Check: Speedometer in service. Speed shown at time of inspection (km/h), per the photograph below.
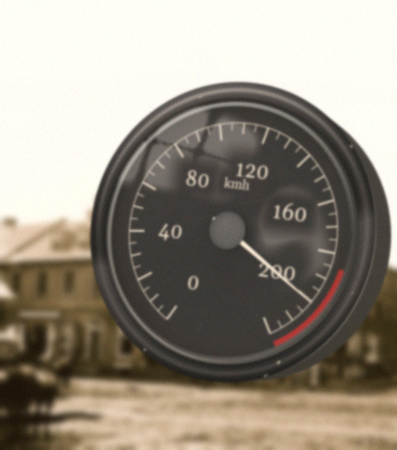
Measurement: 200 km/h
